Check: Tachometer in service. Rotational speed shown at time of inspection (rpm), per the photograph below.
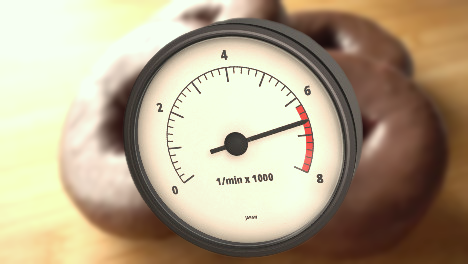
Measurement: 6600 rpm
